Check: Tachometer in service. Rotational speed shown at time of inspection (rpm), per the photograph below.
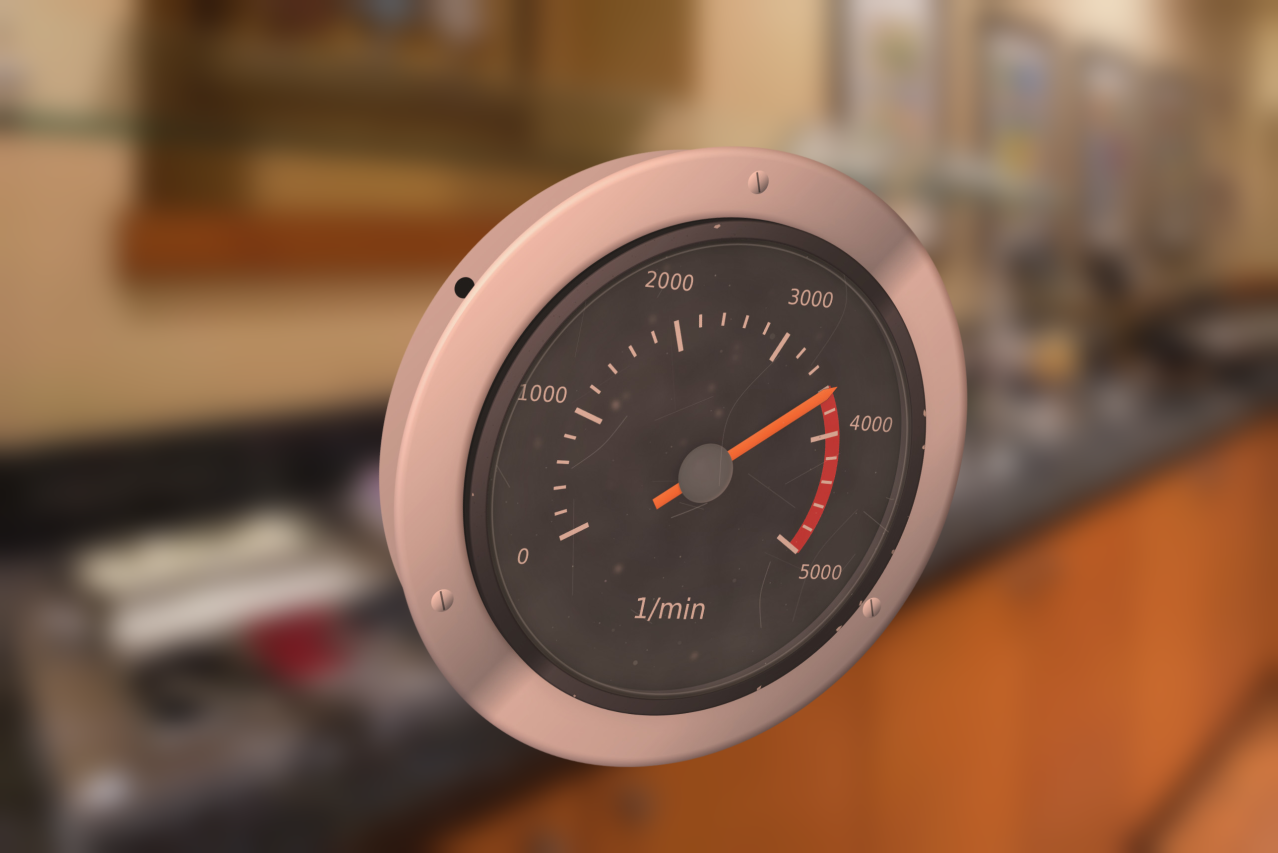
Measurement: 3600 rpm
